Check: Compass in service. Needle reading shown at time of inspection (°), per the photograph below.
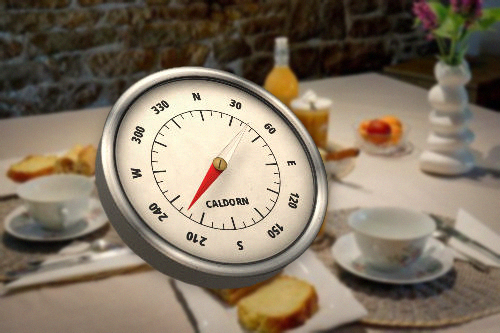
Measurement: 225 °
